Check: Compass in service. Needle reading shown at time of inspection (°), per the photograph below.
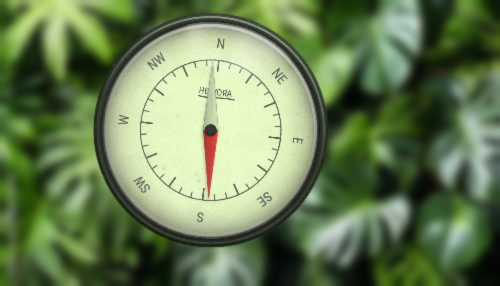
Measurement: 175 °
